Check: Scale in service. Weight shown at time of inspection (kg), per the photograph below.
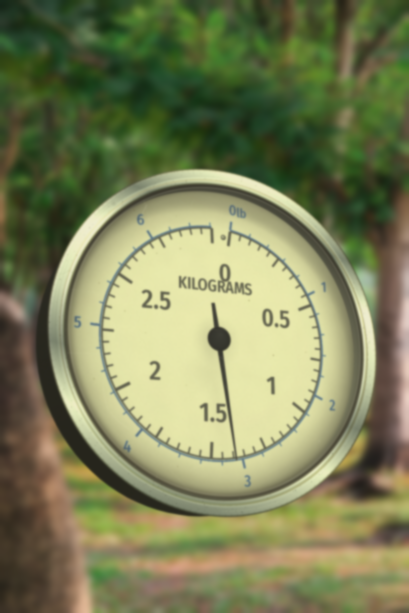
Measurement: 1.4 kg
